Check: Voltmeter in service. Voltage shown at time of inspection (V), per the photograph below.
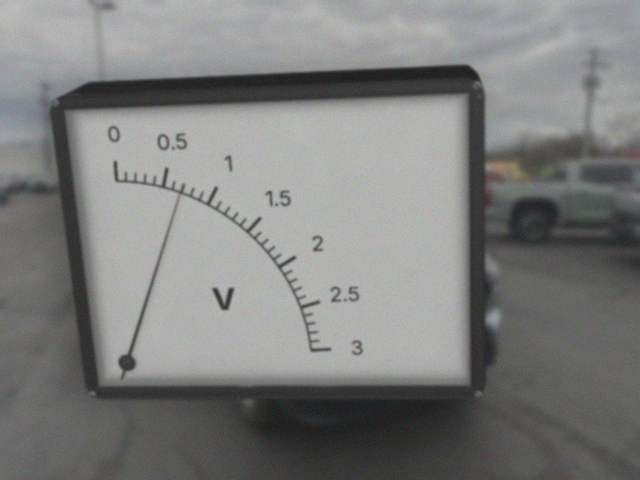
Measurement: 0.7 V
